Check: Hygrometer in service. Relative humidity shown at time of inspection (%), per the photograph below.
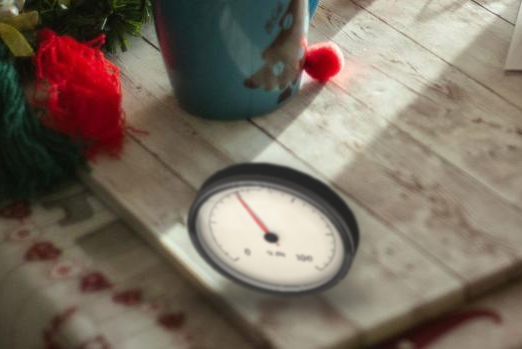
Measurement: 40 %
